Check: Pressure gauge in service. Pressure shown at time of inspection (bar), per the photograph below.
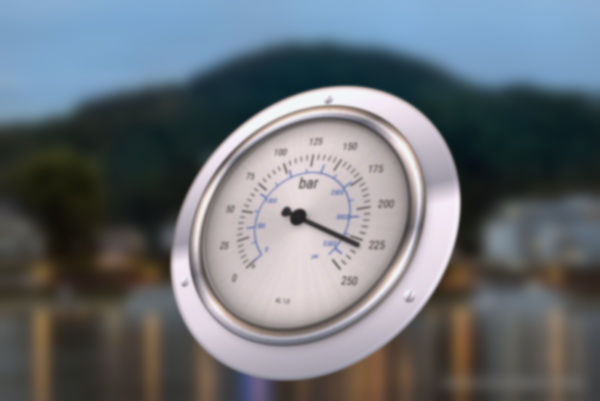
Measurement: 230 bar
